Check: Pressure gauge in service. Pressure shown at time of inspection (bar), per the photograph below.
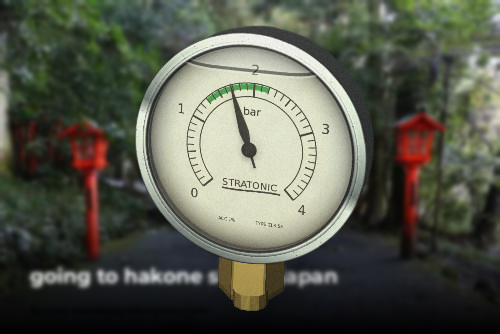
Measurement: 1.7 bar
